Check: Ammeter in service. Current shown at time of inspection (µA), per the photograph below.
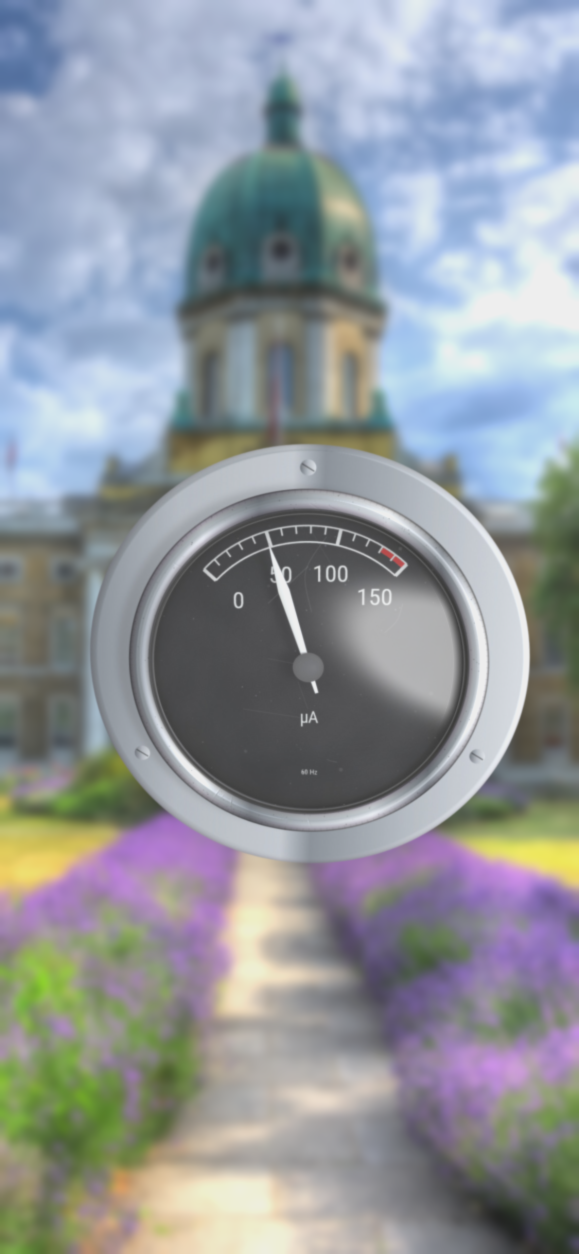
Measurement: 50 µA
